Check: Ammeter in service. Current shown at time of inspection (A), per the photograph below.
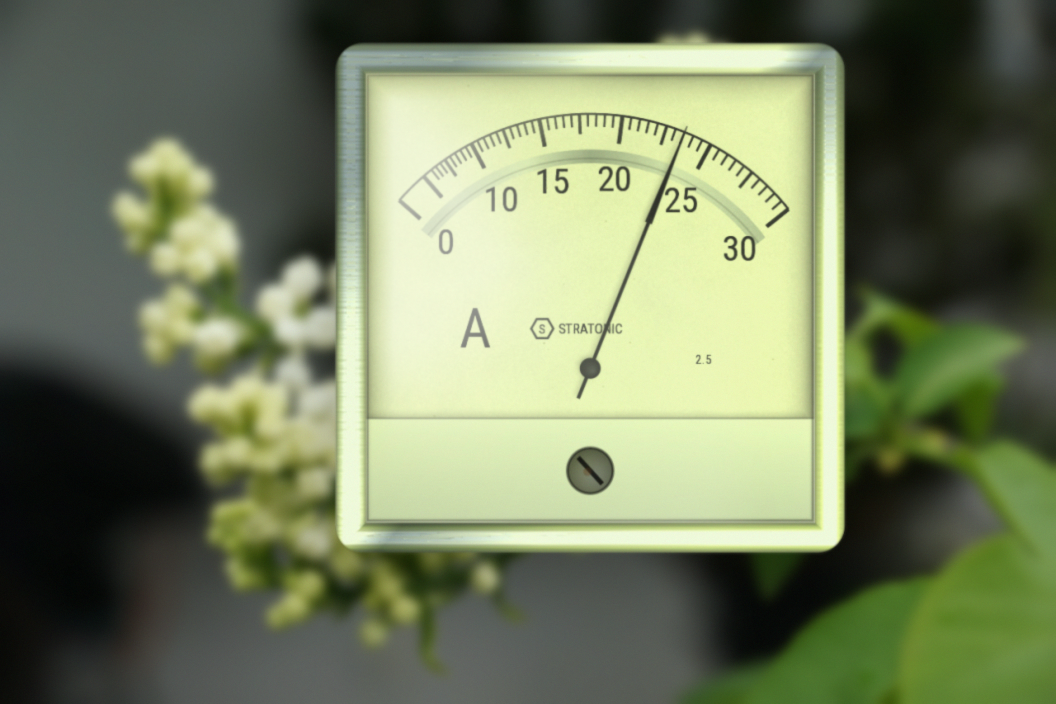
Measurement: 23.5 A
